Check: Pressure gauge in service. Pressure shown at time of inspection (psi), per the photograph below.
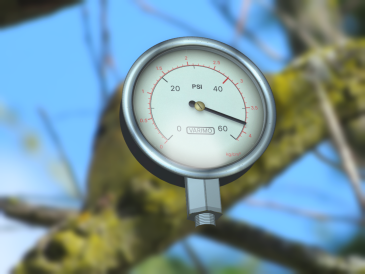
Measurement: 55 psi
